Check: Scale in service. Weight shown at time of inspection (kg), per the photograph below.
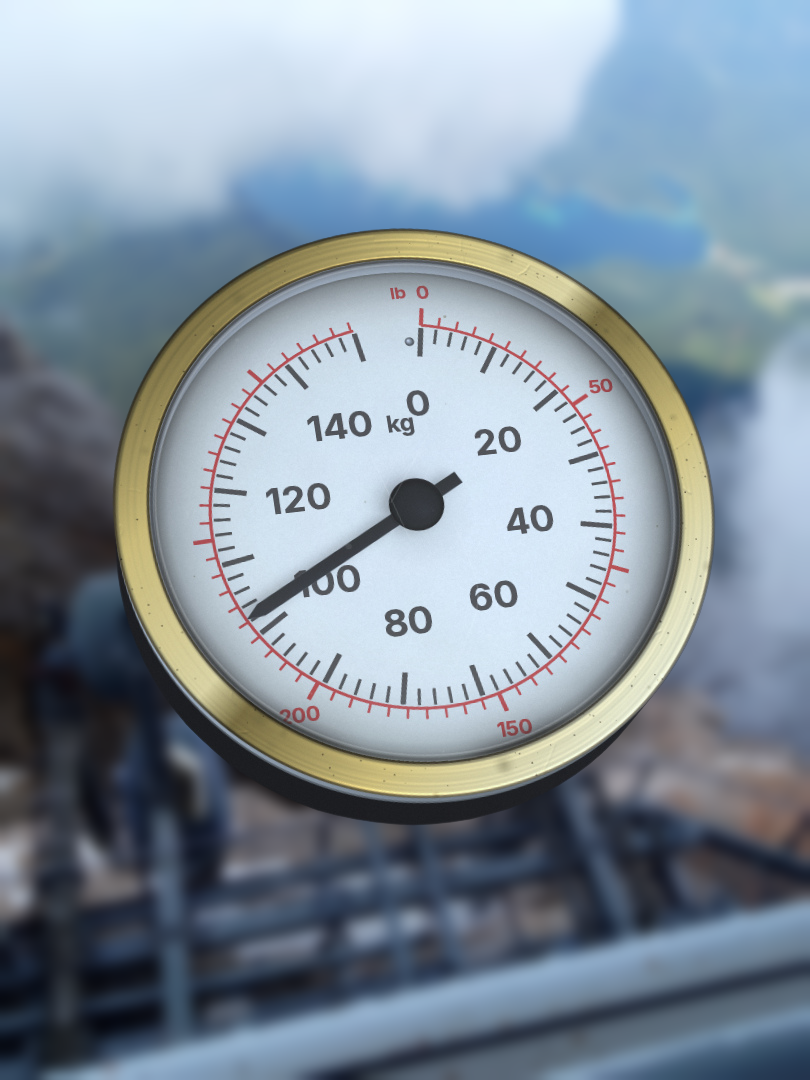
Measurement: 102 kg
